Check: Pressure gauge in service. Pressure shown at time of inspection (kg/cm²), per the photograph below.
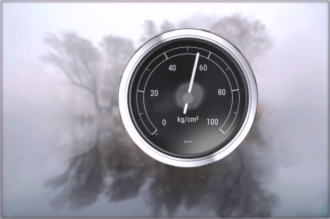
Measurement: 55 kg/cm²
